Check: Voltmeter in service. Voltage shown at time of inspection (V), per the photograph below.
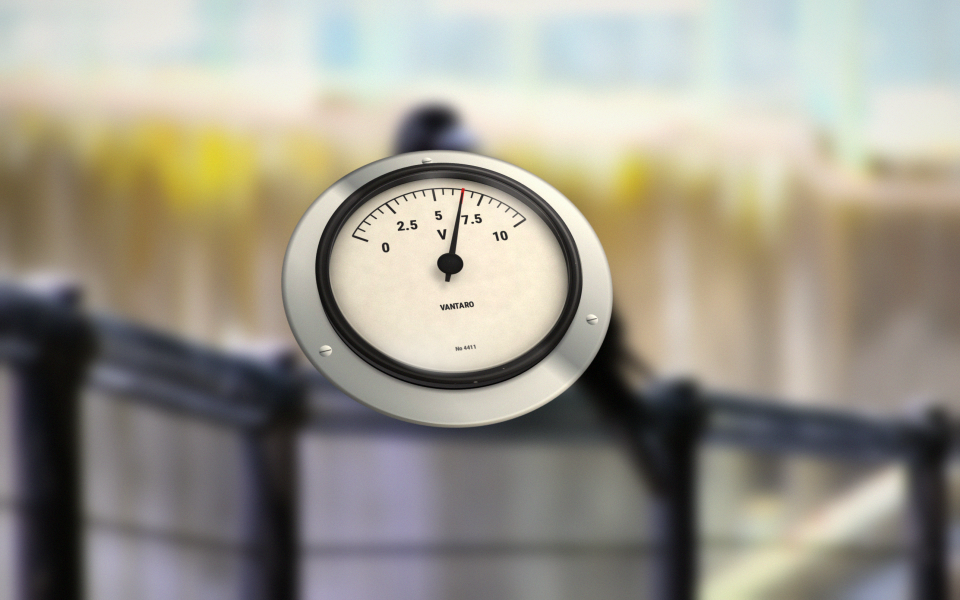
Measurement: 6.5 V
